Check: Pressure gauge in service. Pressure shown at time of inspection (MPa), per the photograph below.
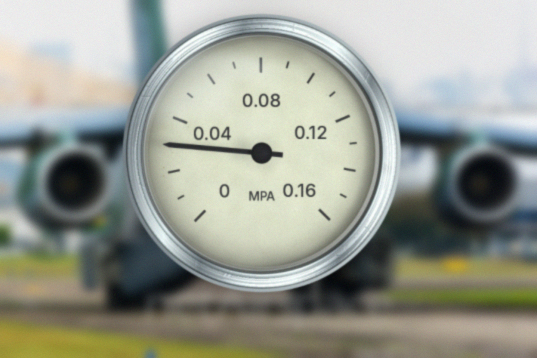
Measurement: 0.03 MPa
